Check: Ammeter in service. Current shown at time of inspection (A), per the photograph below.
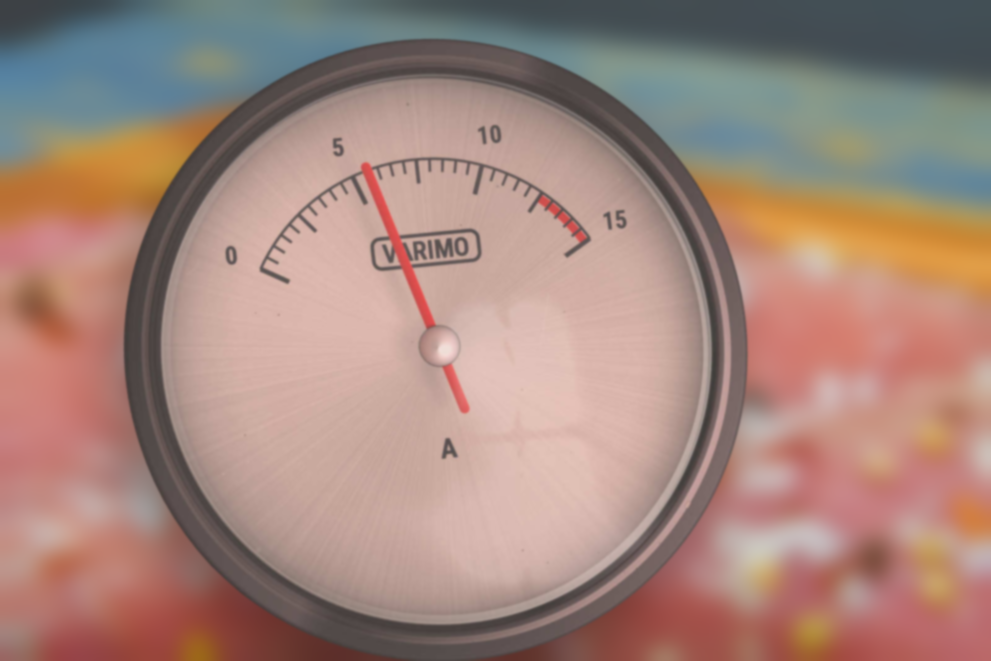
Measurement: 5.5 A
